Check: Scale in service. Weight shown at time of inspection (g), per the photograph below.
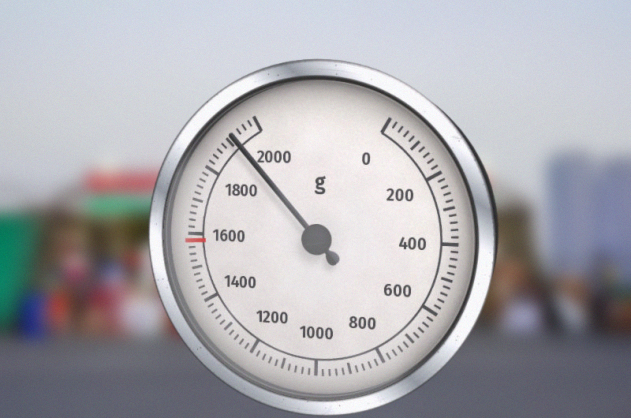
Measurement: 1920 g
